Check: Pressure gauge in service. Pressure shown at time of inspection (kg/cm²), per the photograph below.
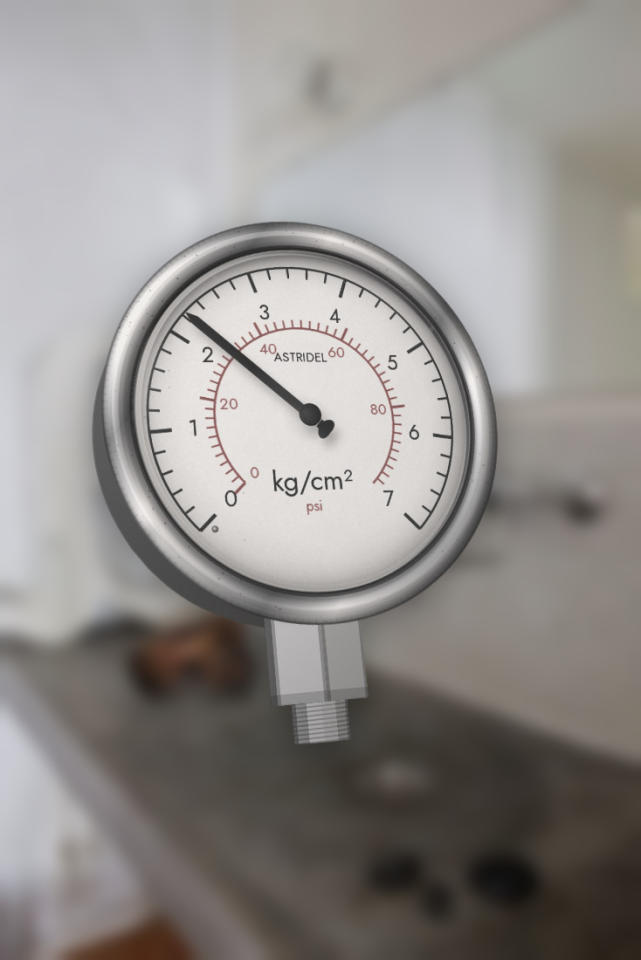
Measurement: 2.2 kg/cm²
